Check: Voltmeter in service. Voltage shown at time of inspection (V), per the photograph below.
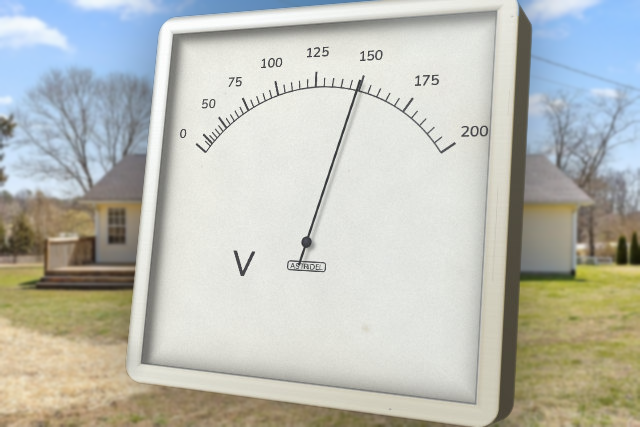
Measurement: 150 V
